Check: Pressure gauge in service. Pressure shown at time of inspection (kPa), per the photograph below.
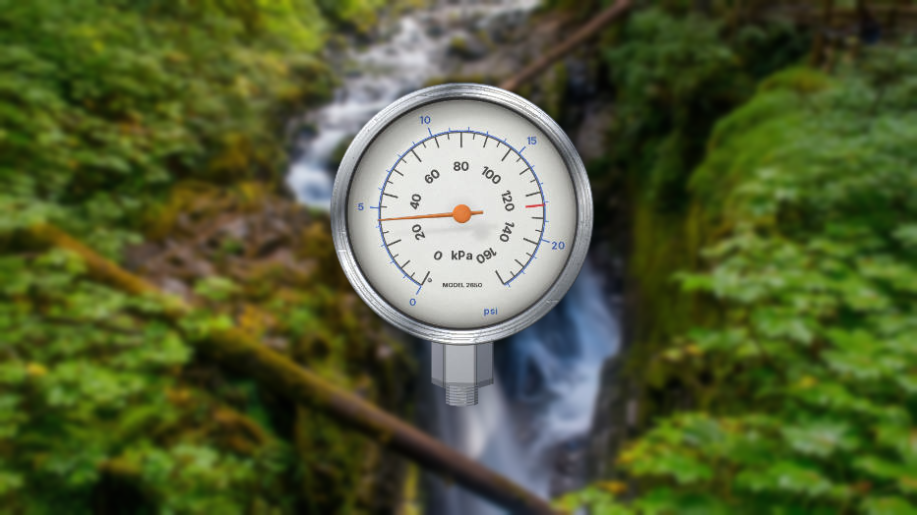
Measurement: 30 kPa
